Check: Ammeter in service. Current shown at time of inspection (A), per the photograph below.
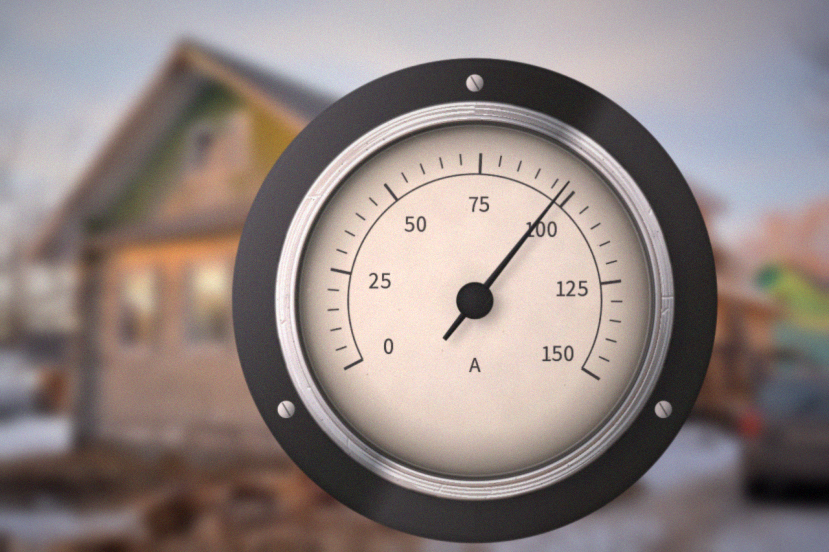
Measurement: 97.5 A
